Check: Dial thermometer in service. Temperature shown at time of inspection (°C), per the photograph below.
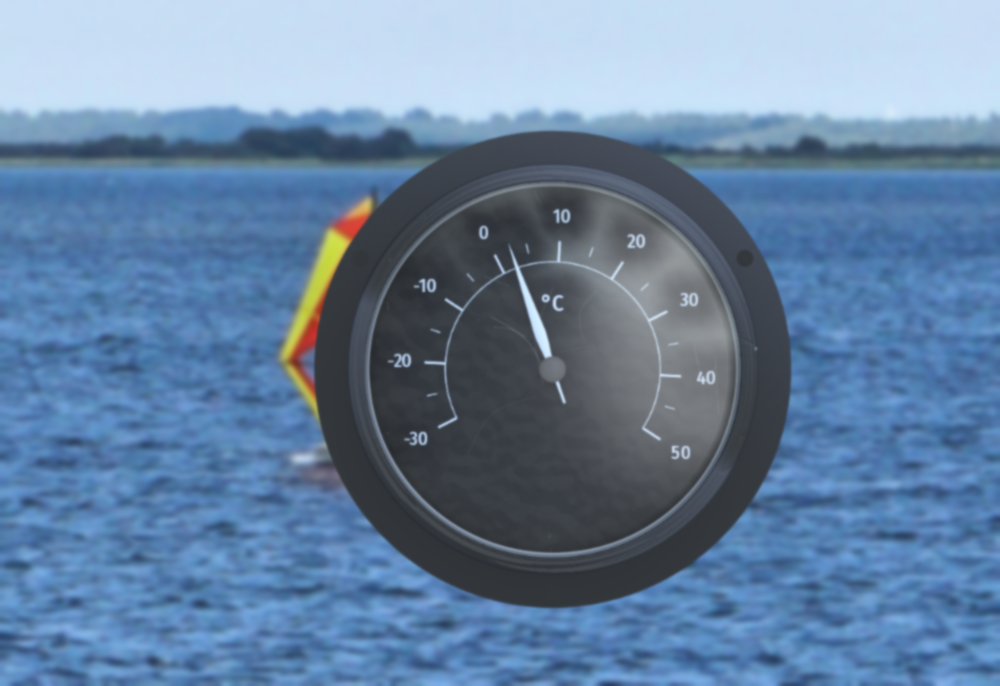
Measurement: 2.5 °C
